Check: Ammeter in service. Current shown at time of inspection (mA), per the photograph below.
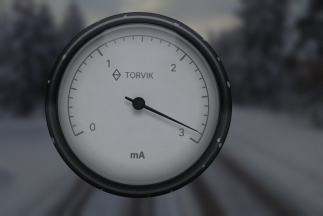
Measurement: 2.9 mA
